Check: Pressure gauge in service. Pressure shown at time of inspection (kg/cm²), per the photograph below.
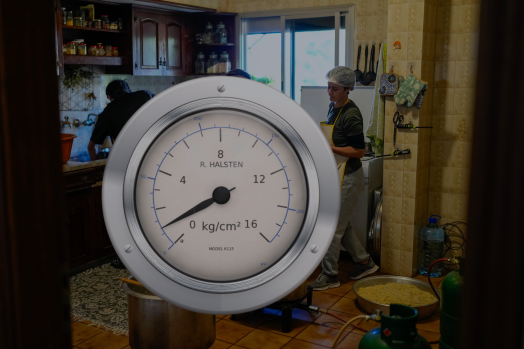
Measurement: 1 kg/cm²
